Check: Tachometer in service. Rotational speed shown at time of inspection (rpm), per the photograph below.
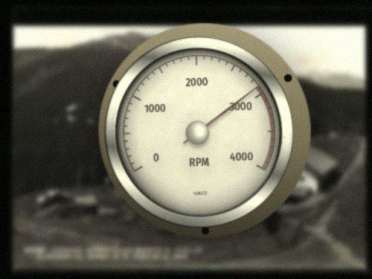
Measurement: 2900 rpm
